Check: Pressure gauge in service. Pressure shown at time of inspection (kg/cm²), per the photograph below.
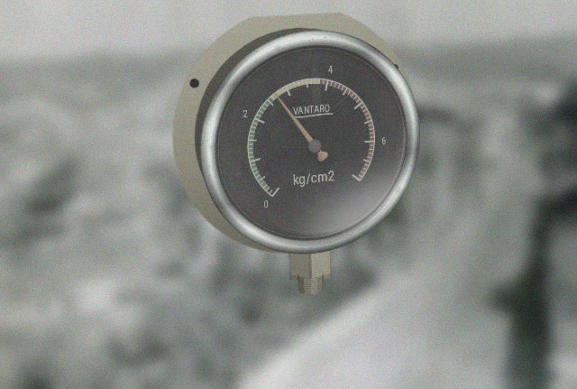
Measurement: 2.7 kg/cm²
